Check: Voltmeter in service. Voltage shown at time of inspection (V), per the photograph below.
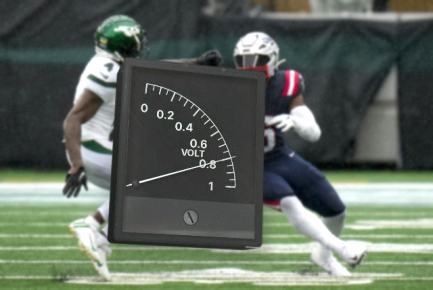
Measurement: 0.8 V
